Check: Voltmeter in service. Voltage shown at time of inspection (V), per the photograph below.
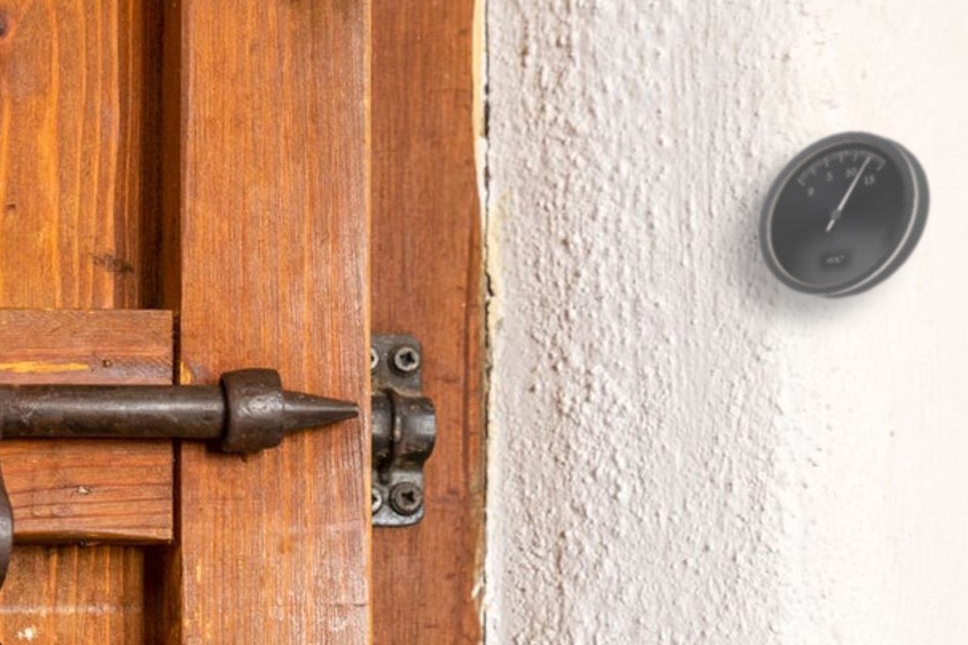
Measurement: 12.5 V
